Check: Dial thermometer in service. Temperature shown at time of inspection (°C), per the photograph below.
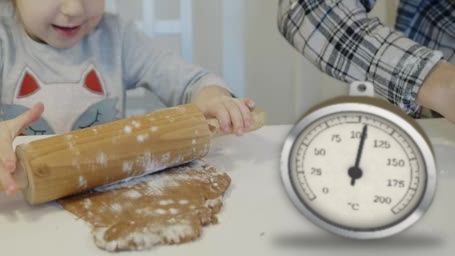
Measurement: 105 °C
